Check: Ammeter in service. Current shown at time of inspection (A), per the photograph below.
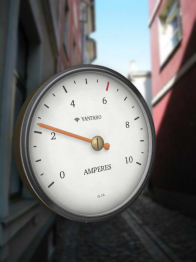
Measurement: 2.25 A
